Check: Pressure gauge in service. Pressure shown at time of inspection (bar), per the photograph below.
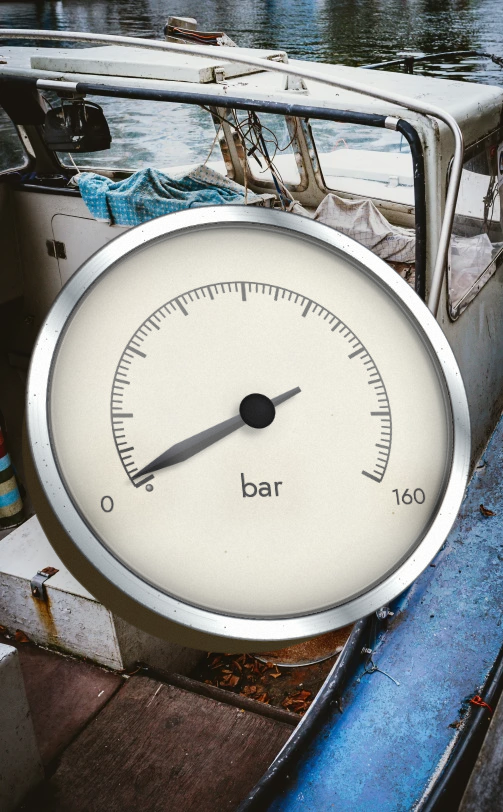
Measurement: 2 bar
